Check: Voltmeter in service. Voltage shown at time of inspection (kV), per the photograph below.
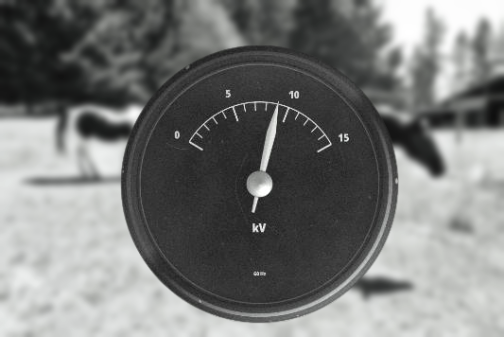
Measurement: 9 kV
